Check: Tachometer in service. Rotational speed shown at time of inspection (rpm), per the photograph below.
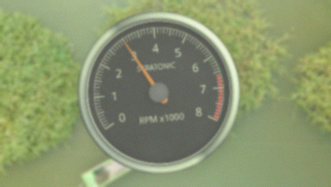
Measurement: 3000 rpm
